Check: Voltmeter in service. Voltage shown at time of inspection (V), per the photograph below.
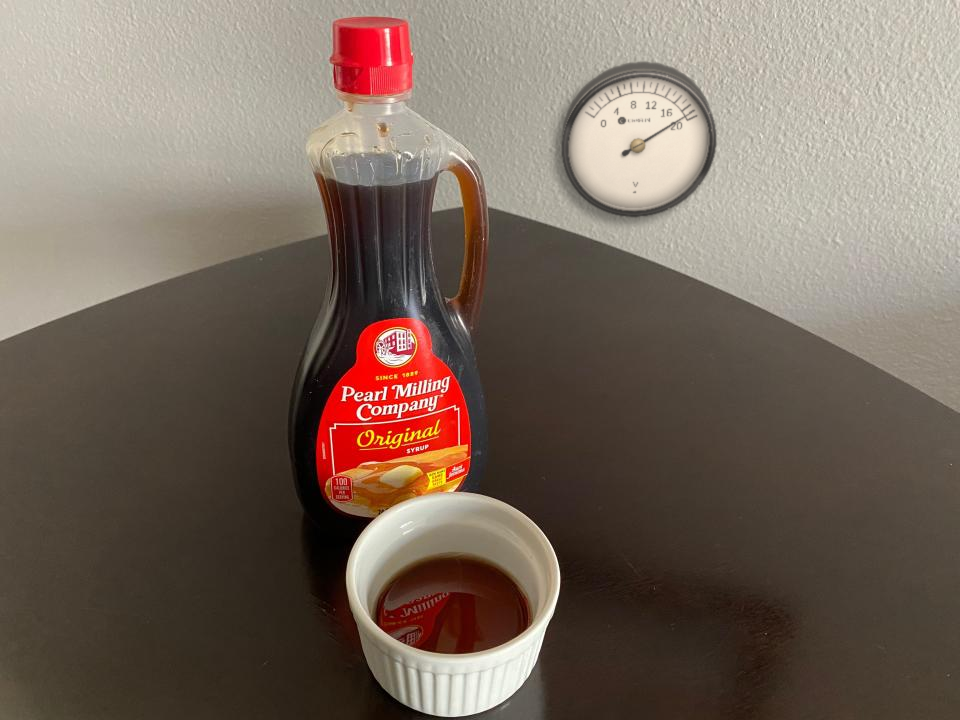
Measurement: 19 V
